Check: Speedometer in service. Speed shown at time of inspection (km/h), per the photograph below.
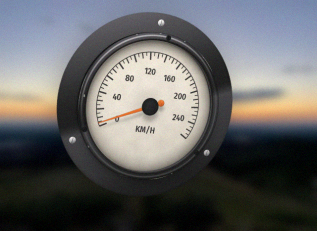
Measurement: 5 km/h
